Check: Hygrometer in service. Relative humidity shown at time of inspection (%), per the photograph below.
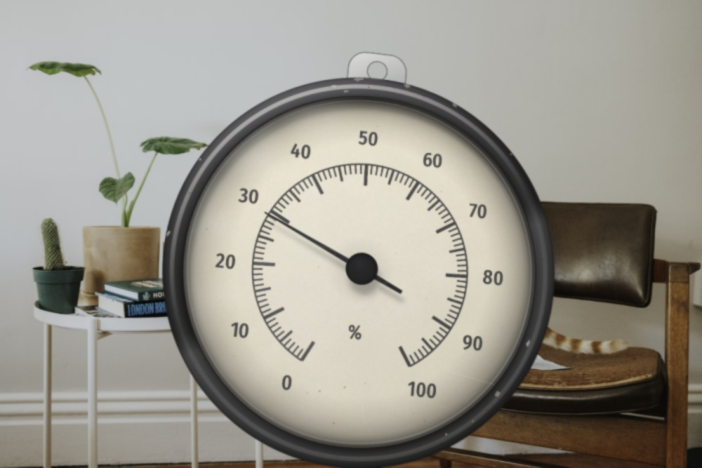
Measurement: 29 %
